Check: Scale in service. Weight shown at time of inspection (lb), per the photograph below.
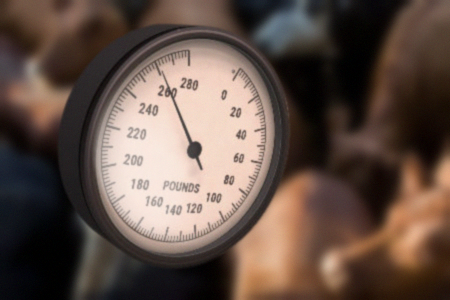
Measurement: 260 lb
